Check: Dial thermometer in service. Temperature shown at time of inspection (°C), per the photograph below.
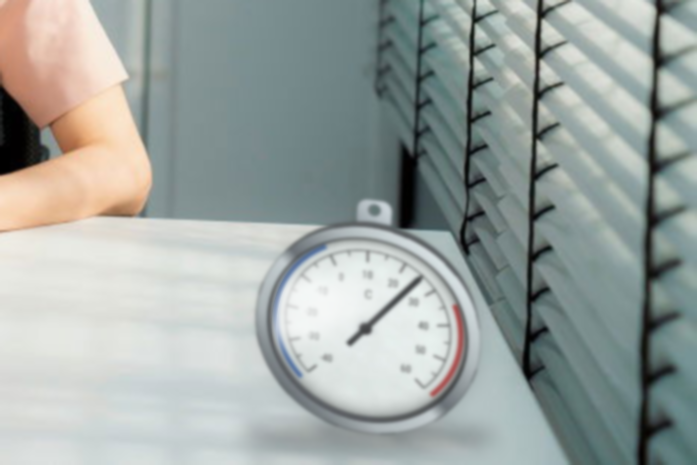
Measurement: 25 °C
